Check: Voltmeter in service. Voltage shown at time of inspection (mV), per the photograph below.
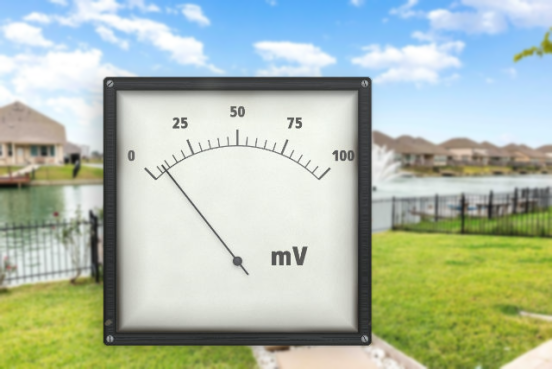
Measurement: 7.5 mV
